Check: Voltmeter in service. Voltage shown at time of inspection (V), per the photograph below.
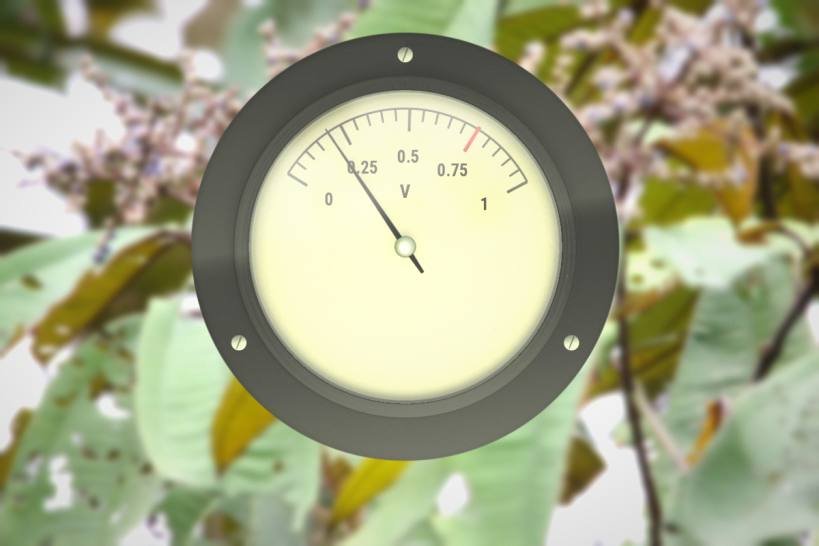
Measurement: 0.2 V
